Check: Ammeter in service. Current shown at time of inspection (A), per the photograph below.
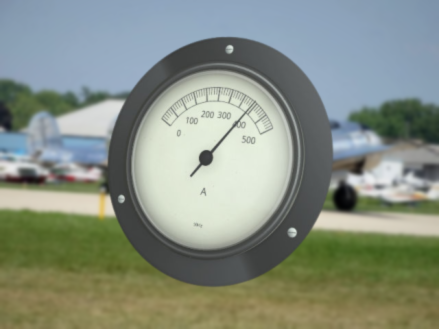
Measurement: 400 A
